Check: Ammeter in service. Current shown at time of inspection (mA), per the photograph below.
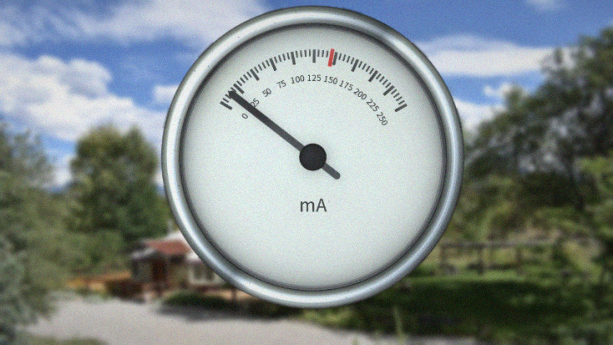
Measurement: 15 mA
